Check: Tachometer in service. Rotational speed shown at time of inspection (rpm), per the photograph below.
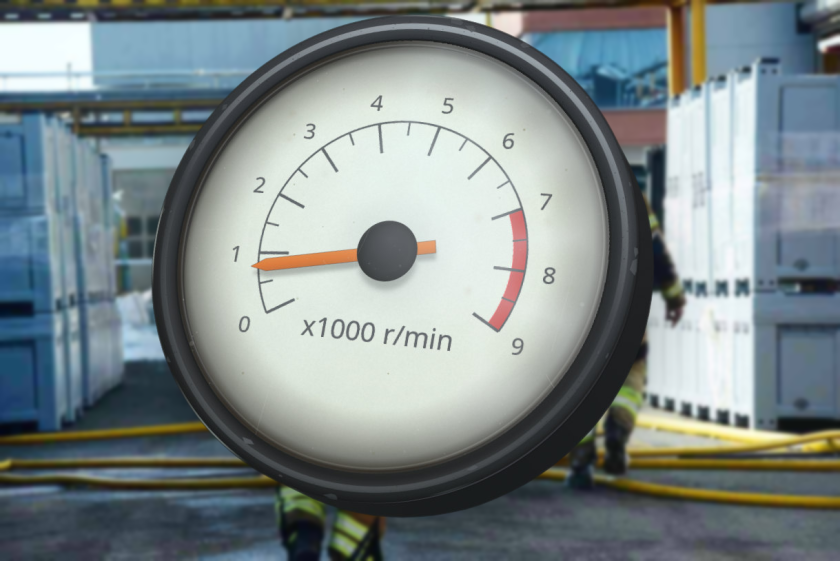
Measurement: 750 rpm
